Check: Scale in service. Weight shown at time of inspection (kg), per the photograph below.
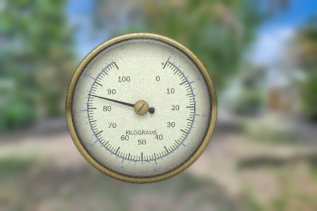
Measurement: 85 kg
